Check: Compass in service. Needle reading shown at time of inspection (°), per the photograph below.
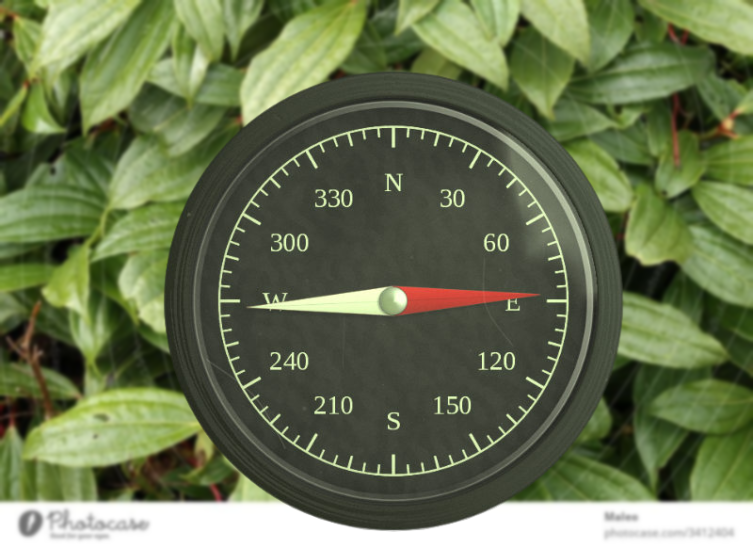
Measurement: 87.5 °
